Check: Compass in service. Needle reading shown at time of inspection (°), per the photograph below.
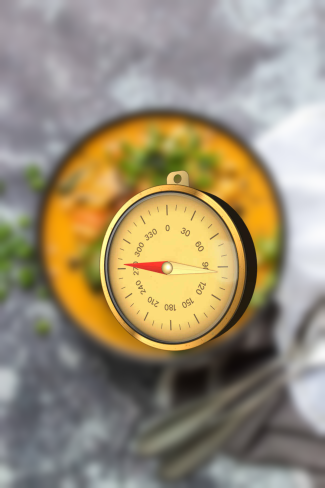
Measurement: 275 °
